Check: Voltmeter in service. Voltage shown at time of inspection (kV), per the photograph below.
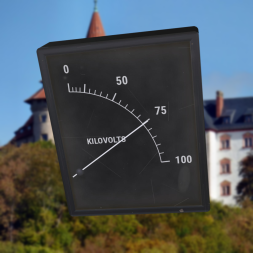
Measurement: 75 kV
